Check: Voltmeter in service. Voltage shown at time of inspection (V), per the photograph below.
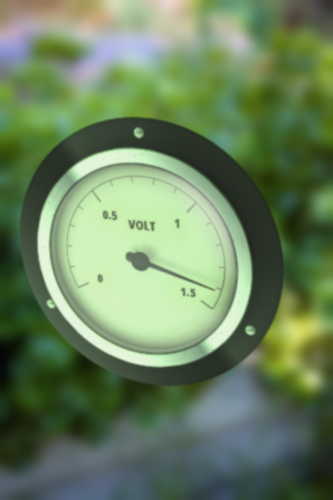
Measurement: 1.4 V
